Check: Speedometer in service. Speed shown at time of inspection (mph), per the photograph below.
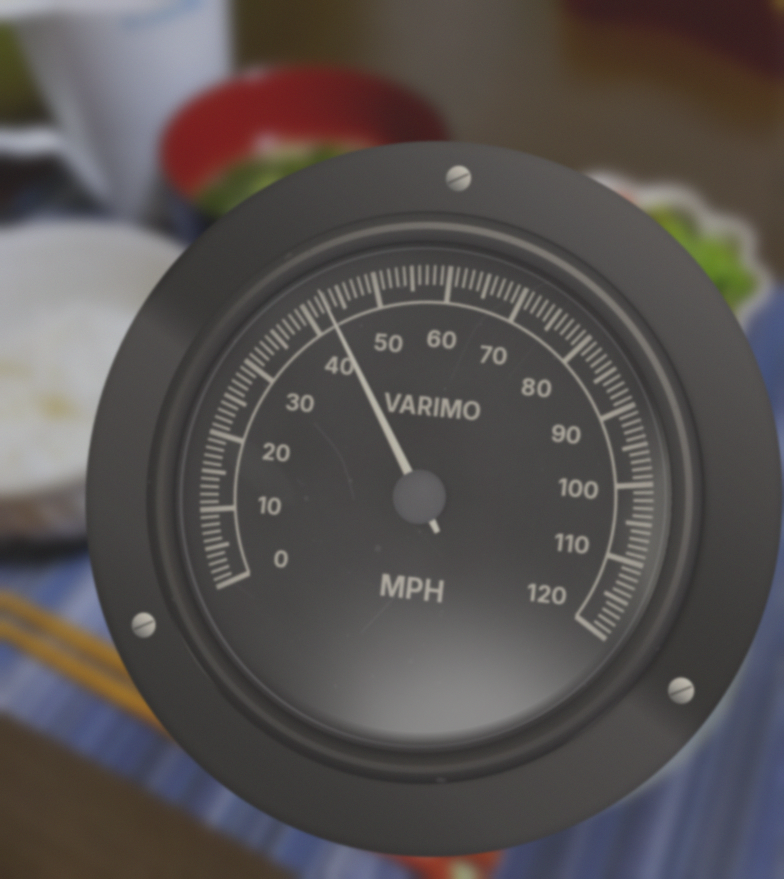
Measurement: 43 mph
